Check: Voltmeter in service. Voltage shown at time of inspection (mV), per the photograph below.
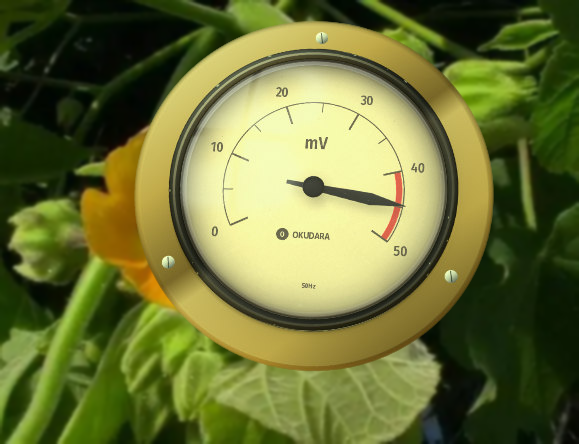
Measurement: 45 mV
